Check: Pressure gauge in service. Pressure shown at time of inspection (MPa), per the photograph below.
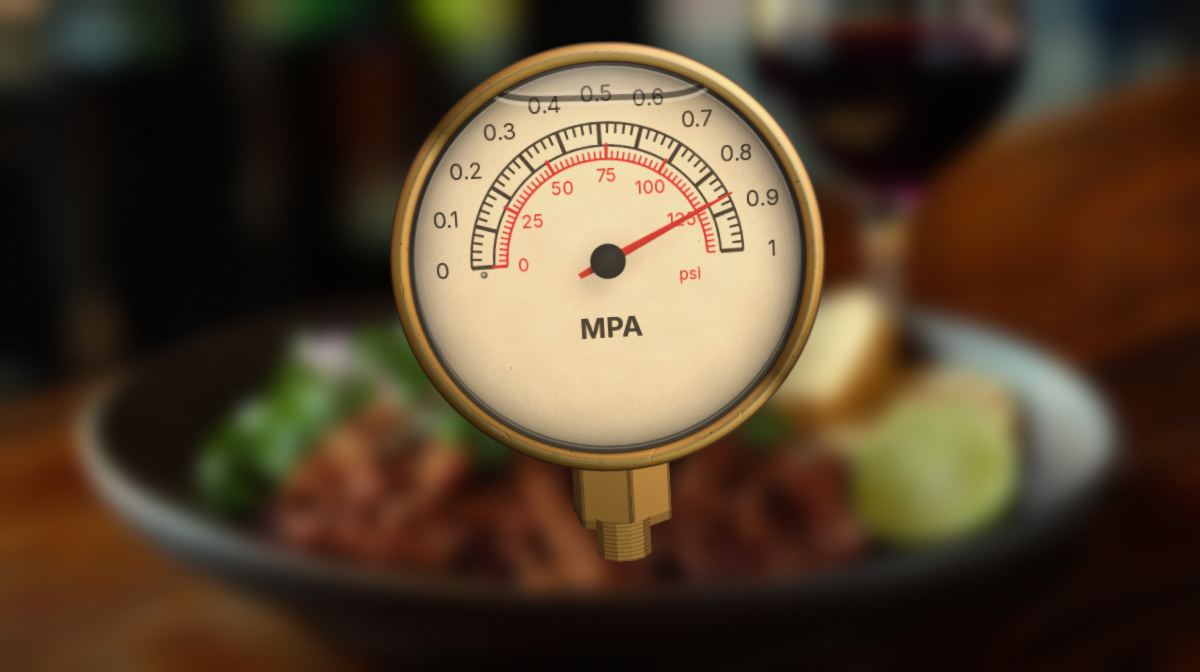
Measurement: 0.86 MPa
